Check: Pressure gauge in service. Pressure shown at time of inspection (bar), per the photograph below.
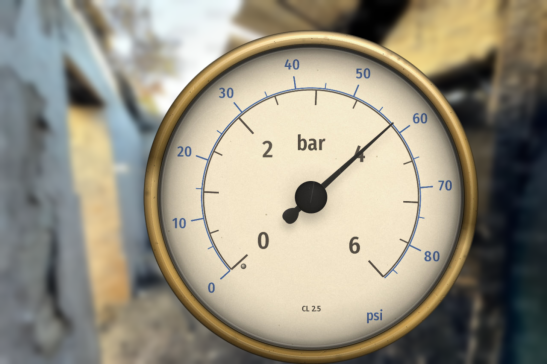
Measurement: 4 bar
